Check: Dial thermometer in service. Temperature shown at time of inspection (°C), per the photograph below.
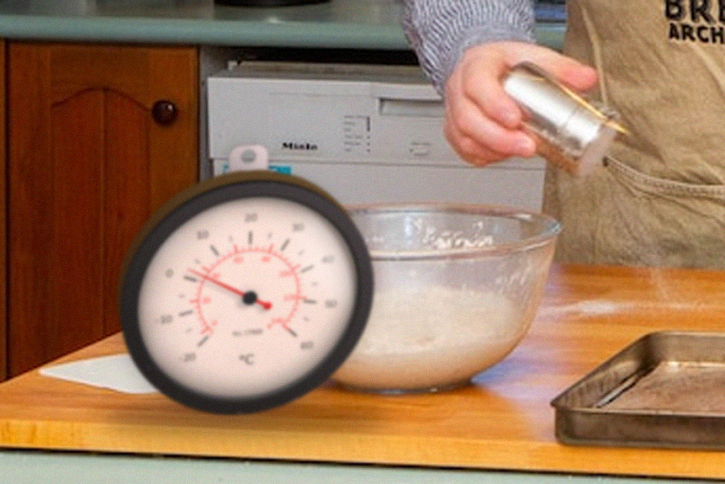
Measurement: 2.5 °C
